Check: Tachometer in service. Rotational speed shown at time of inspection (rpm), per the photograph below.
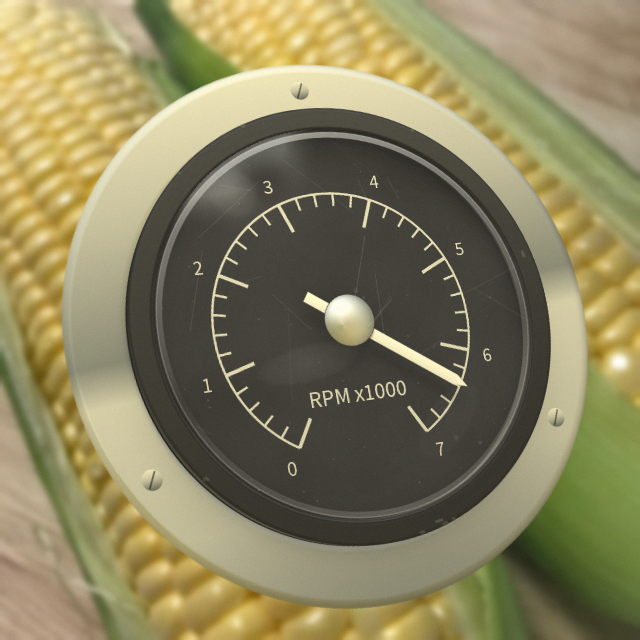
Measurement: 6400 rpm
